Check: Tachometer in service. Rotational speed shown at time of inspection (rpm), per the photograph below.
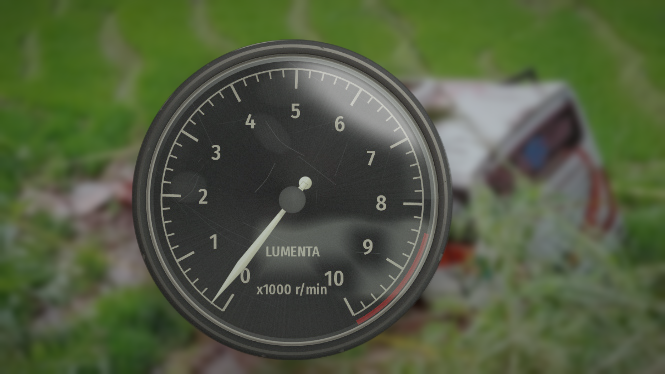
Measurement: 200 rpm
